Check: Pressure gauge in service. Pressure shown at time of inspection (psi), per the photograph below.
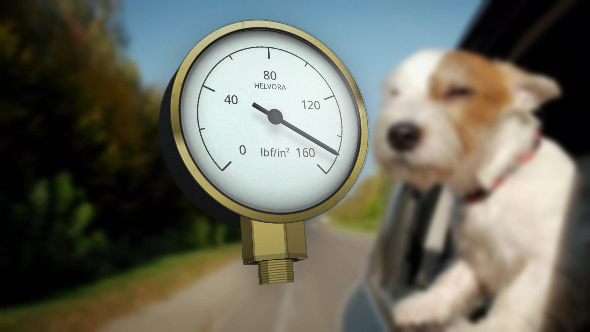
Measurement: 150 psi
